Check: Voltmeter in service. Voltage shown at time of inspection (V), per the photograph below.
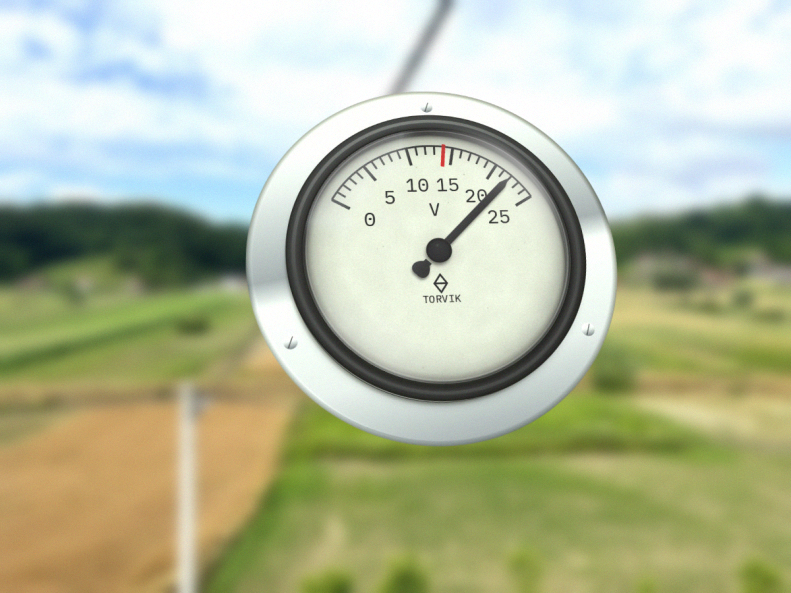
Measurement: 22 V
